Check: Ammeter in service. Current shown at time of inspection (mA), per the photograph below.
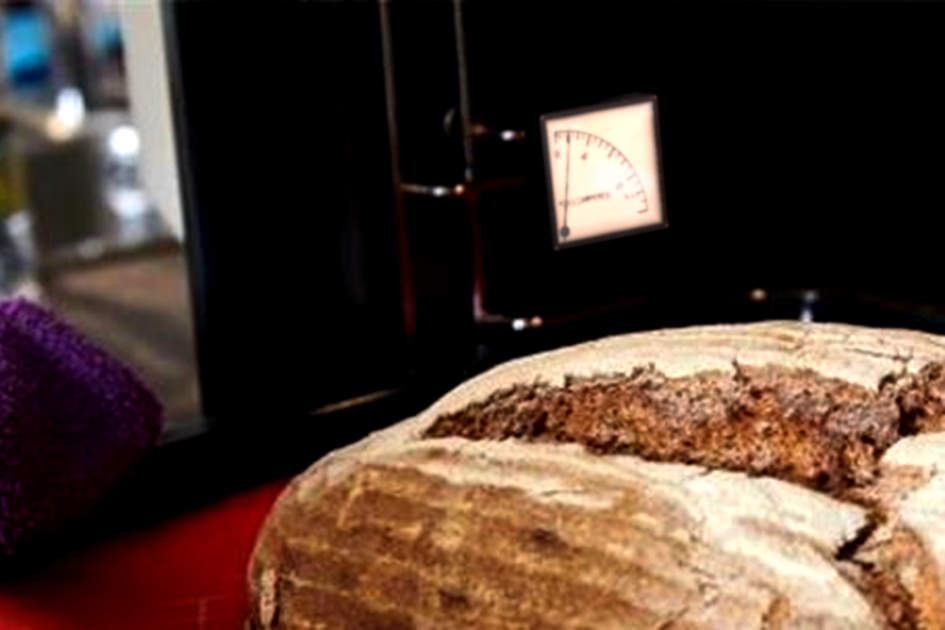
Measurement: 2 mA
